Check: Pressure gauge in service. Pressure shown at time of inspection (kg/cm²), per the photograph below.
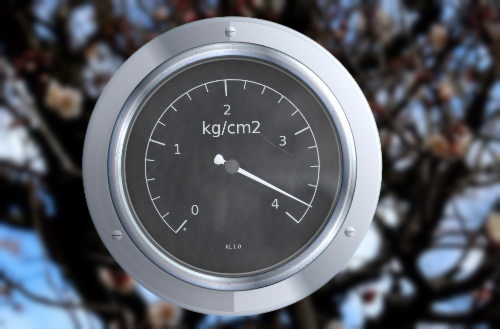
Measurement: 3.8 kg/cm²
